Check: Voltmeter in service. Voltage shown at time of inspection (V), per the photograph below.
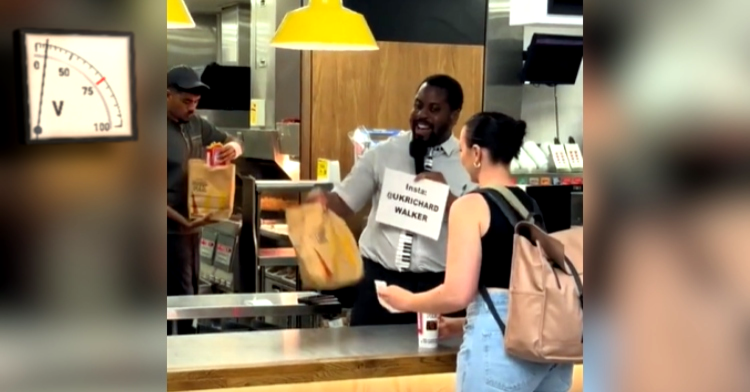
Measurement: 25 V
